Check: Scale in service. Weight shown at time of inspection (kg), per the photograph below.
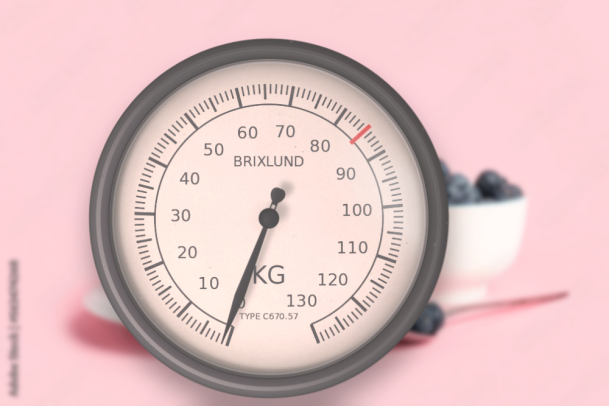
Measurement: 1 kg
